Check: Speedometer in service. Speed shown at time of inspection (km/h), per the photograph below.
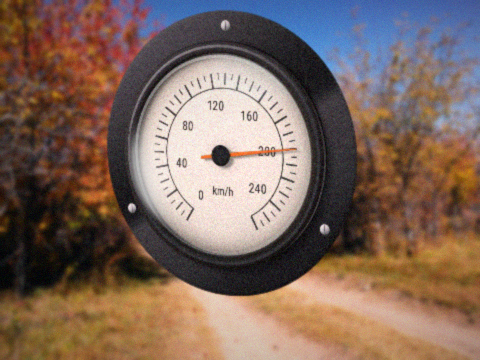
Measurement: 200 km/h
